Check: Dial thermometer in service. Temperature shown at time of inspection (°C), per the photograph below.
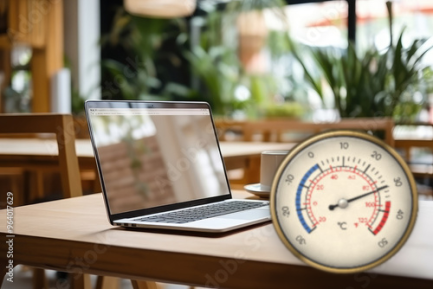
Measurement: 30 °C
